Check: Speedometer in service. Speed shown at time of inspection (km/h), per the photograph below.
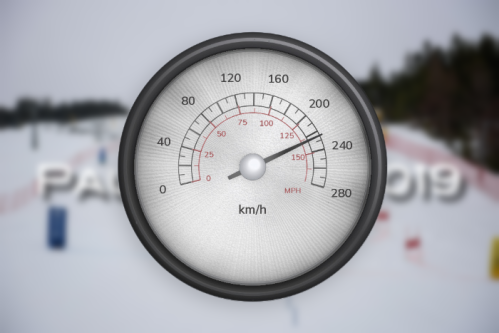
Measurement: 225 km/h
